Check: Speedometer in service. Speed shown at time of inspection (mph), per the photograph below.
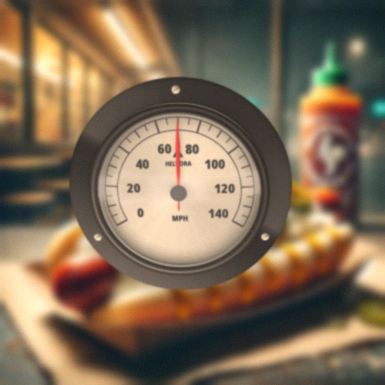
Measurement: 70 mph
